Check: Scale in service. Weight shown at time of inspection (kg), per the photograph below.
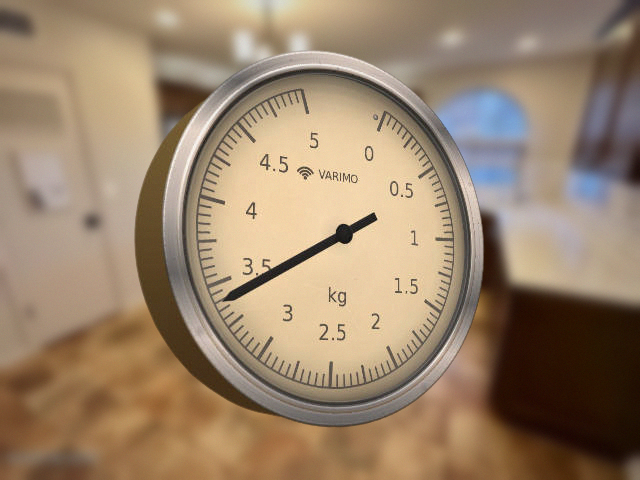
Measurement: 3.4 kg
